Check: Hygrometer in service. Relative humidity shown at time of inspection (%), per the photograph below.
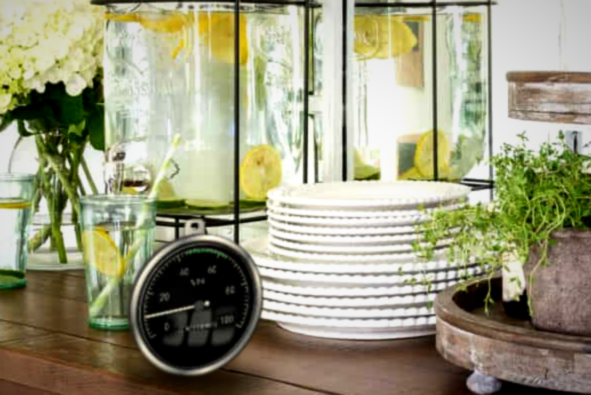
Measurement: 10 %
